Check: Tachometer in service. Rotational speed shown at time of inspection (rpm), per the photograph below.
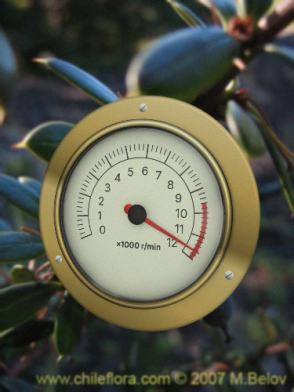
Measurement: 11600 rpm
